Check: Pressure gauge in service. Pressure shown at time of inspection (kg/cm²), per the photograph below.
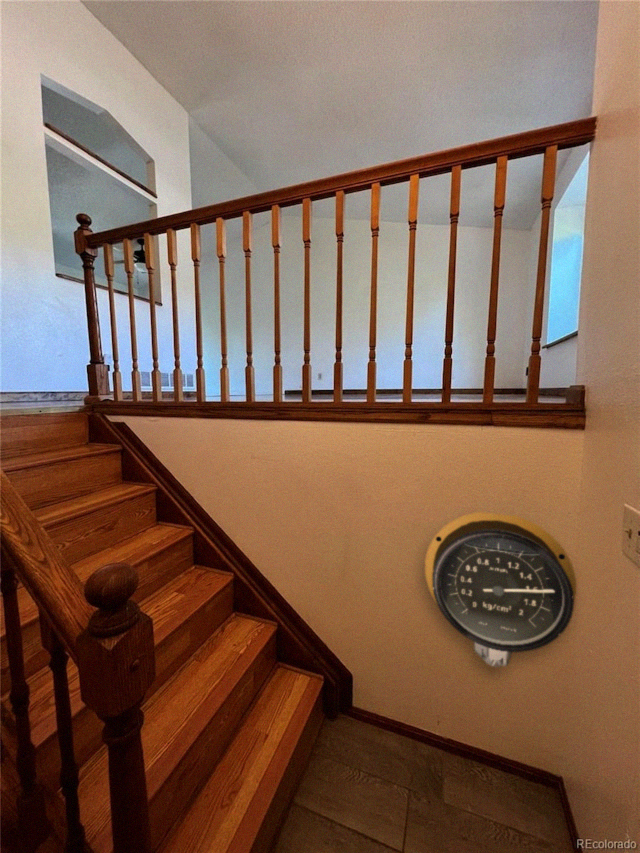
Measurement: 1.6 kg/cm²
